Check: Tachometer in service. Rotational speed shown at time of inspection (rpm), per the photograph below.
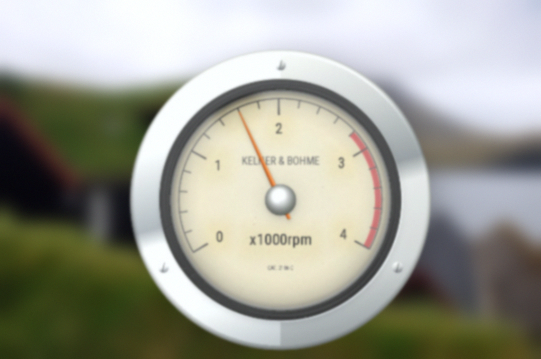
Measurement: 1600 rpm
